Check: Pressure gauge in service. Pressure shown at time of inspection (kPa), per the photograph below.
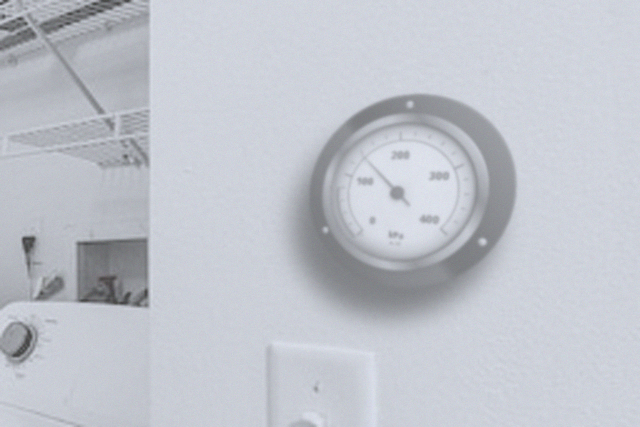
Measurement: 140 kPa
